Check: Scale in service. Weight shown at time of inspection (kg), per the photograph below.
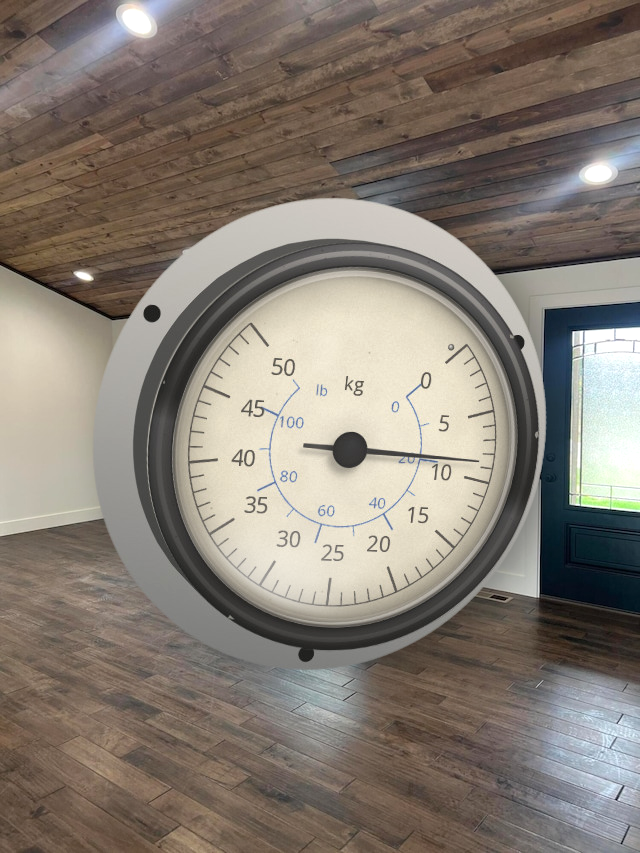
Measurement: 8.5 kg
